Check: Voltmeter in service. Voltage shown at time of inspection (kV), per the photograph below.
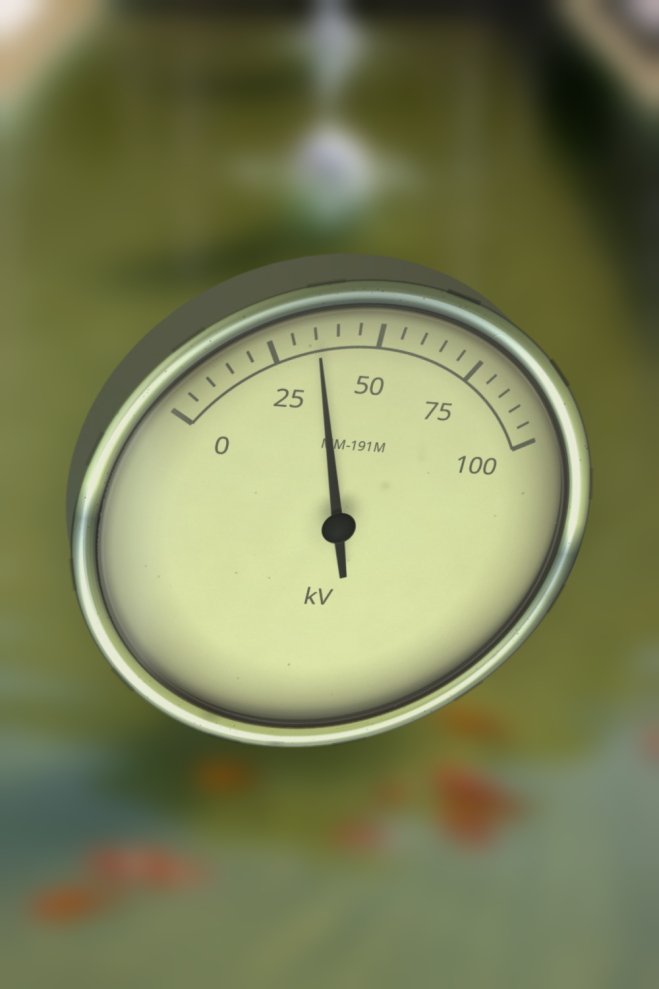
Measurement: 35 kV
